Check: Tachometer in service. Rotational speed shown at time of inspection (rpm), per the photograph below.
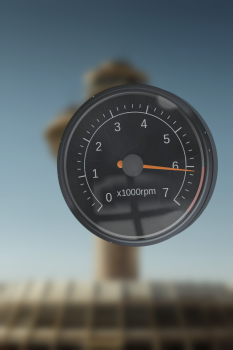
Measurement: 6100 rpm
